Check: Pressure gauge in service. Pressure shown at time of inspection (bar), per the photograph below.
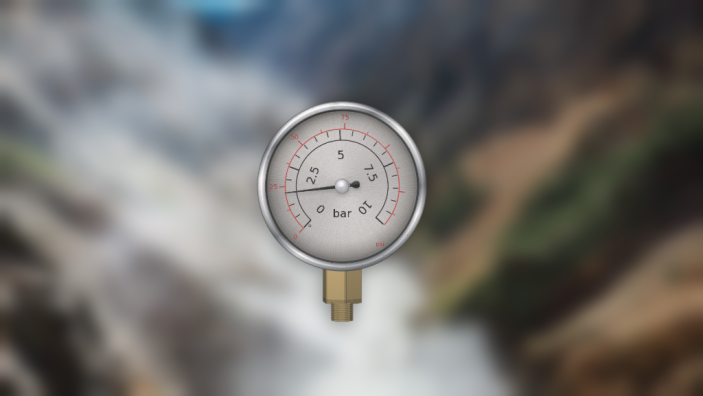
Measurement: 1.5 bar
